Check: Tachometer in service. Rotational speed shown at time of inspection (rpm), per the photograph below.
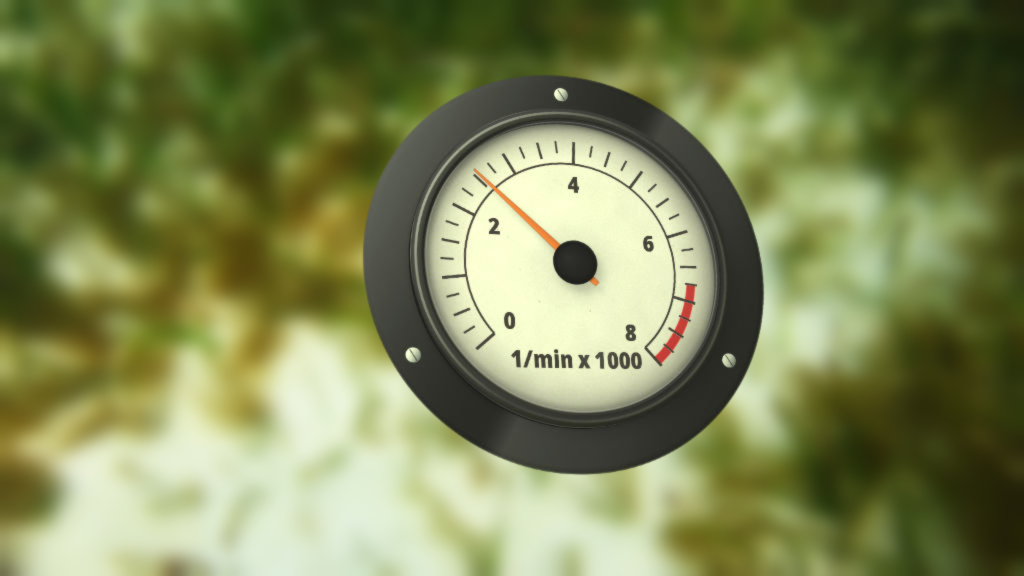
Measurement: 2500 rpm
